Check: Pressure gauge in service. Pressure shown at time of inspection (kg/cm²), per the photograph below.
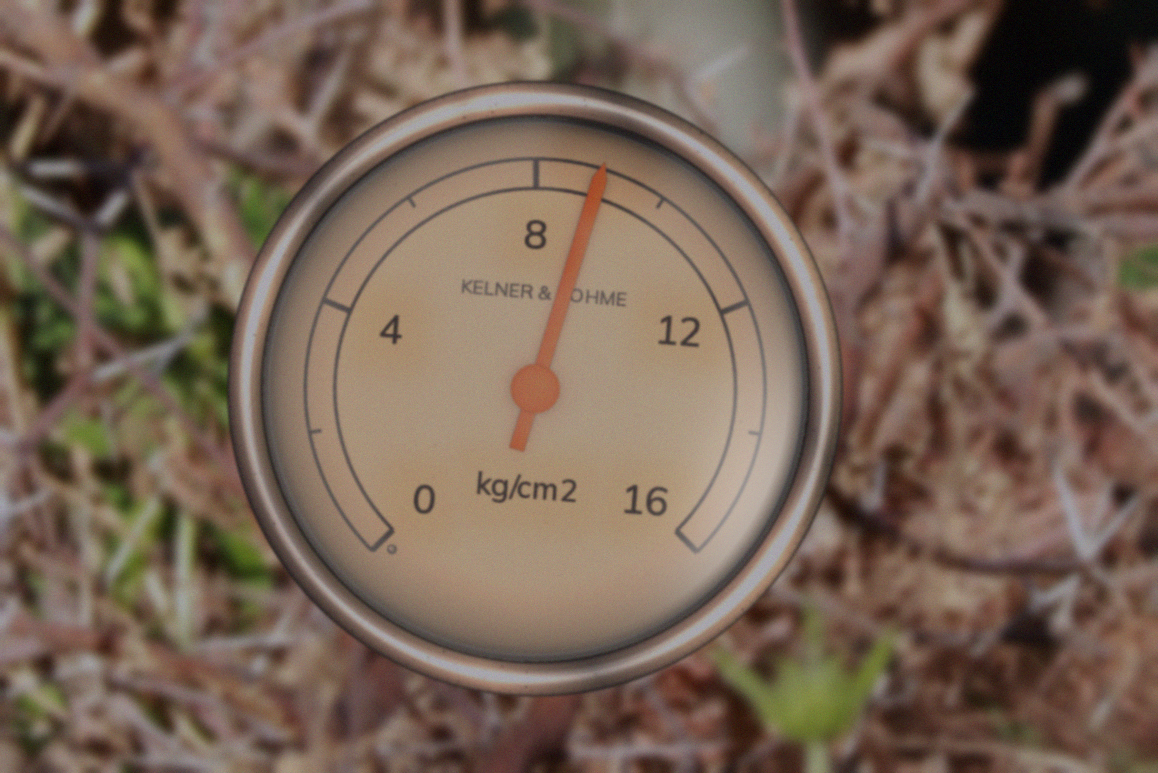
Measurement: 9 kg/cm²
